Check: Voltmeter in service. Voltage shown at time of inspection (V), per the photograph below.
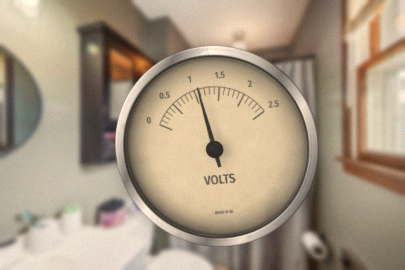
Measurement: 1.1 V
